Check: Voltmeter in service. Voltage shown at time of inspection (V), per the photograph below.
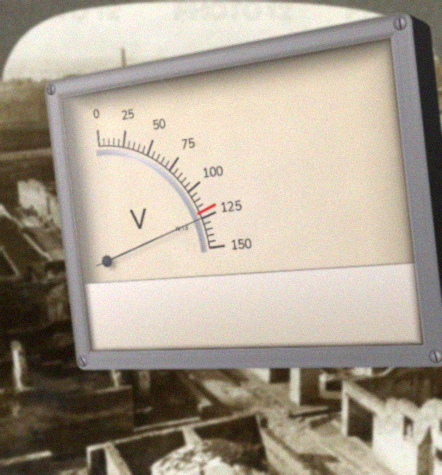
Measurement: 125 V
